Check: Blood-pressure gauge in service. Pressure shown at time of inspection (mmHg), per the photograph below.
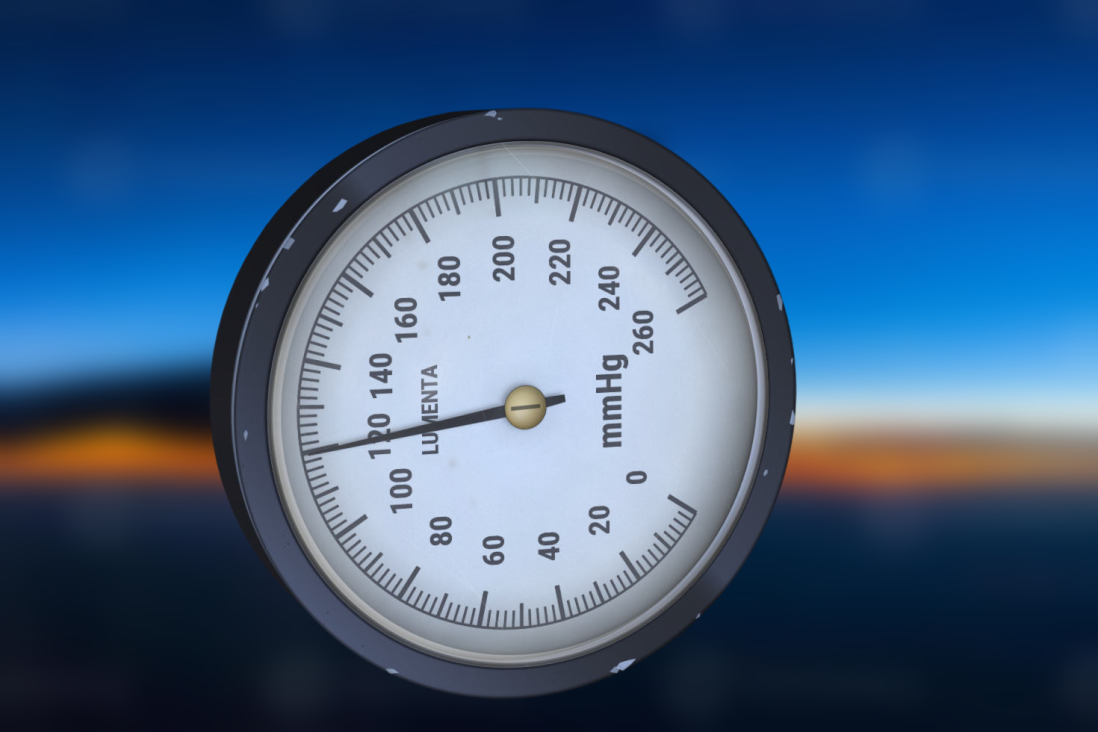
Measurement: 120 mmHg
